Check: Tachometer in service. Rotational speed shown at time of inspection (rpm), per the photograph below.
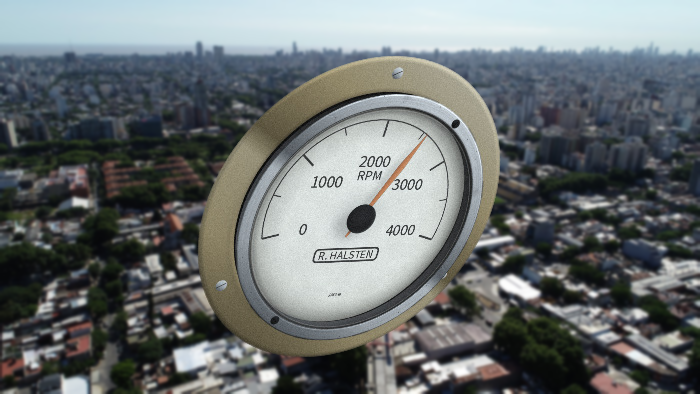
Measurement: 2500 rpm
